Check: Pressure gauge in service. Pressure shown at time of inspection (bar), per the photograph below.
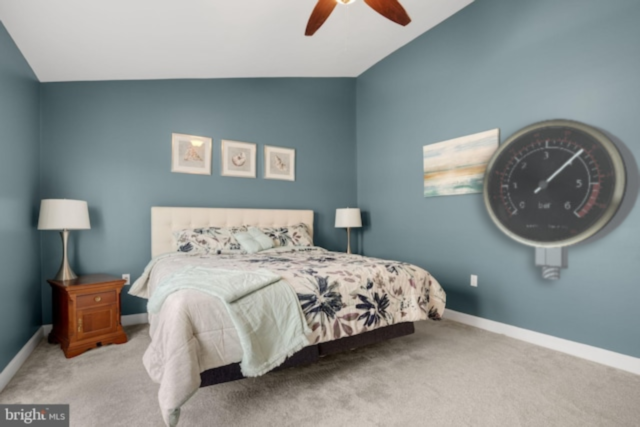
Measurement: 4 bar
